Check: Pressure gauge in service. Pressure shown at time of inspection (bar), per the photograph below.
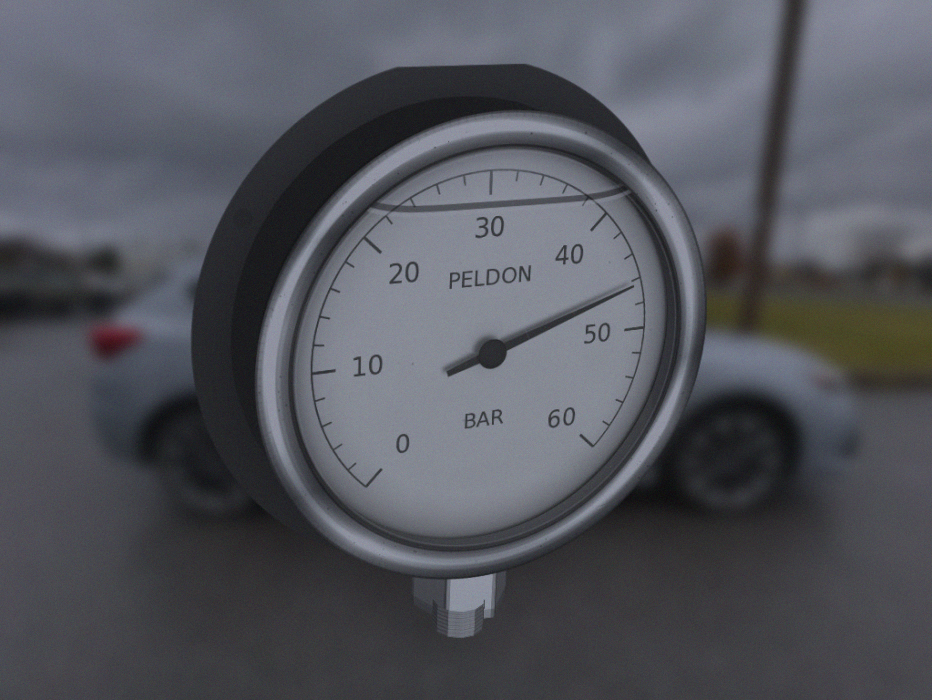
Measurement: 46 bar
